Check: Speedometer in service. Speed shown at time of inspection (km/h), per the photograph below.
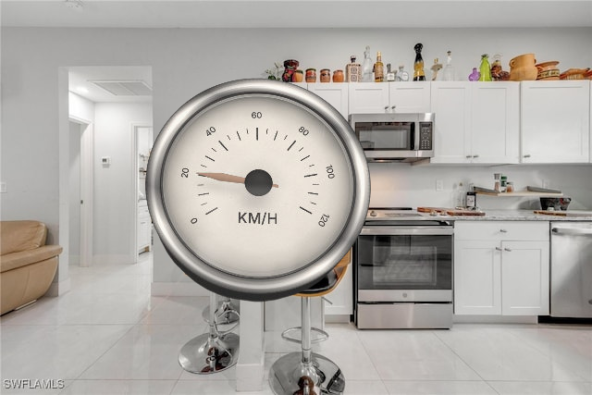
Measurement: 20 km/h
